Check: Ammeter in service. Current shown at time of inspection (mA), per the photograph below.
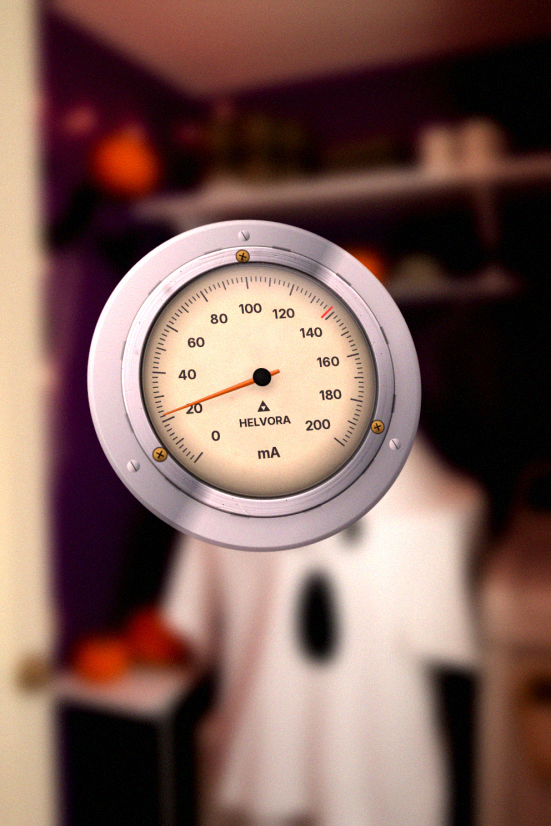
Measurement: 22 mA
